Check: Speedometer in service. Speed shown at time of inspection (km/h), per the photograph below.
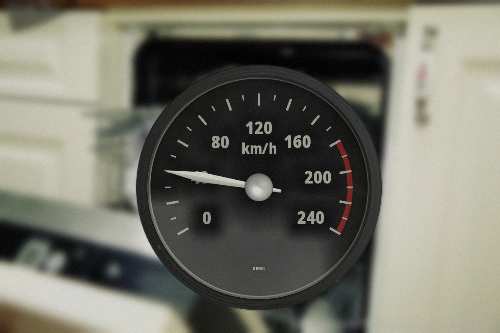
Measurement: 40 km/h
